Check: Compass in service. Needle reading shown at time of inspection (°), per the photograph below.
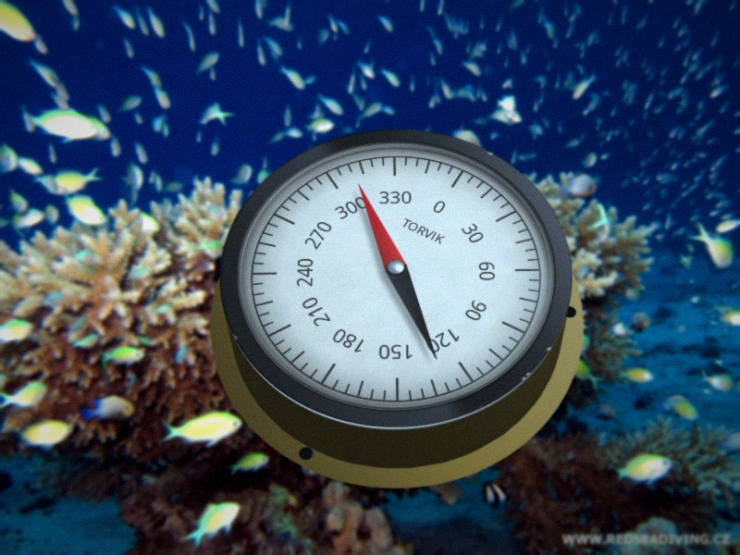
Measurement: 310 °
